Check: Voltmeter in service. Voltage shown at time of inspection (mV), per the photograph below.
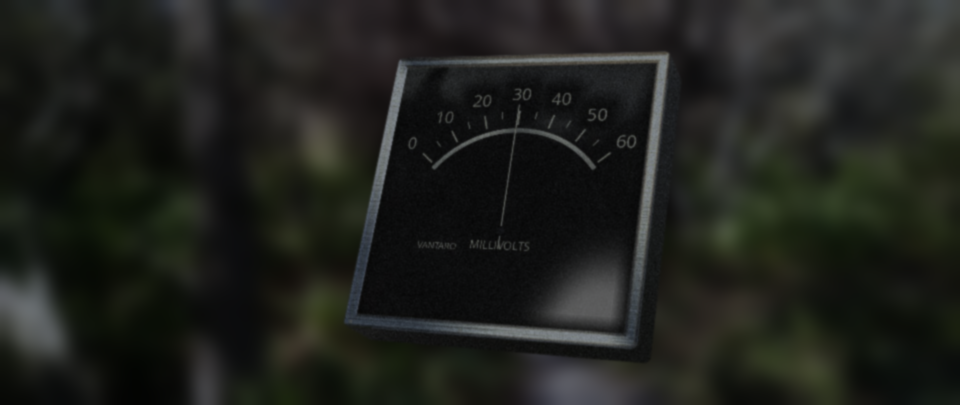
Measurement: 30 mV
